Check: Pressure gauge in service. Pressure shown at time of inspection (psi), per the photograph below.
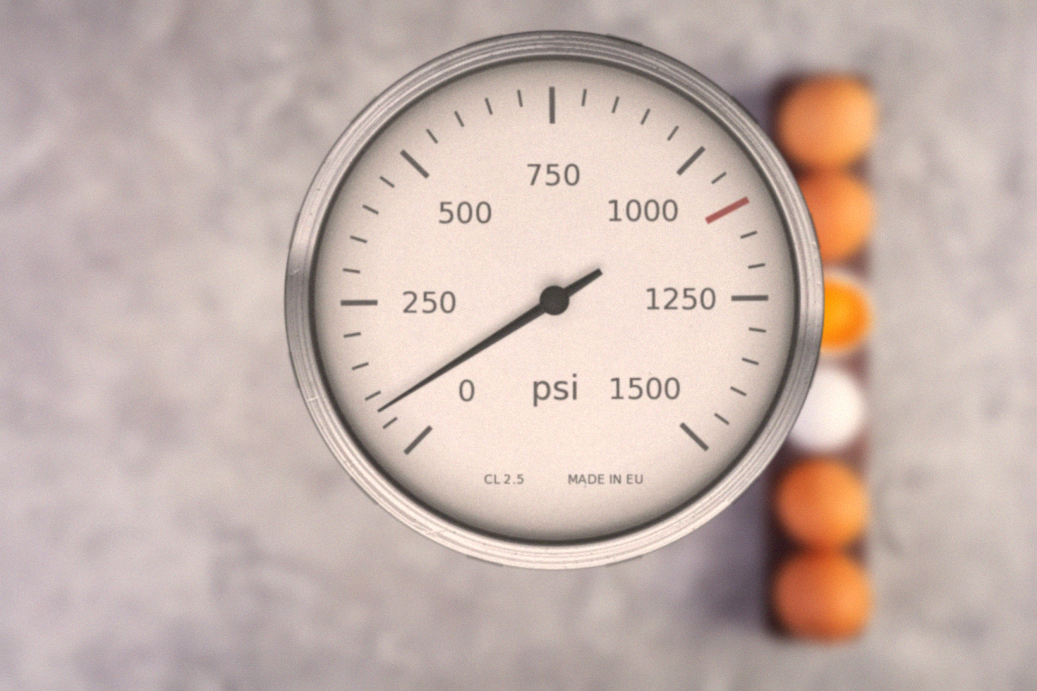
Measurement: 75 psi
